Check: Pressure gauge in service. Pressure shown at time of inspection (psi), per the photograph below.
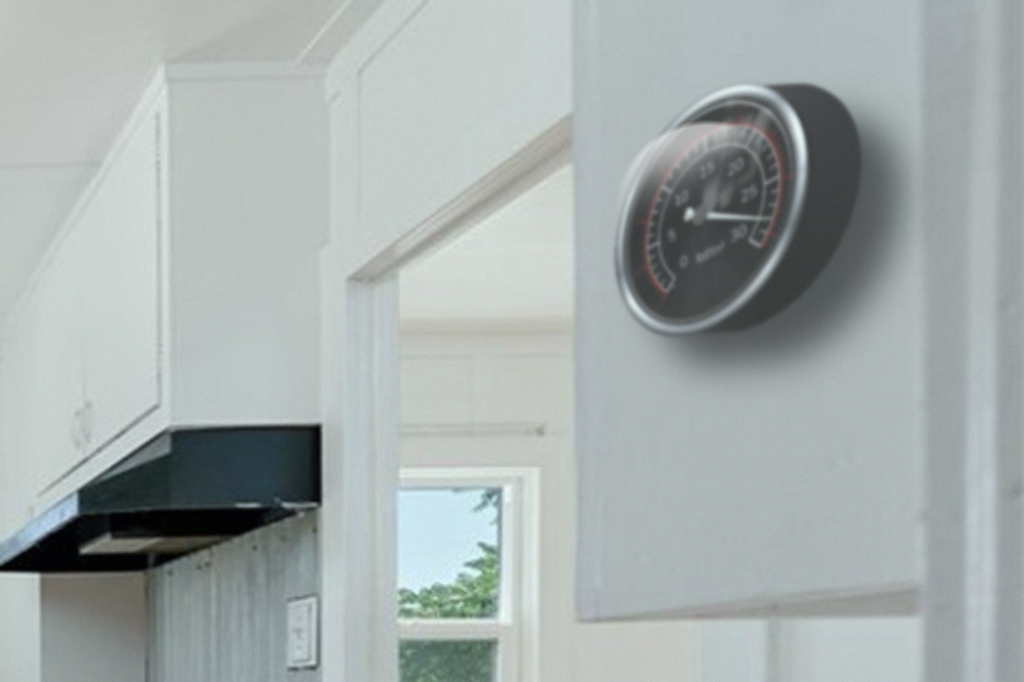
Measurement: 28 psi
